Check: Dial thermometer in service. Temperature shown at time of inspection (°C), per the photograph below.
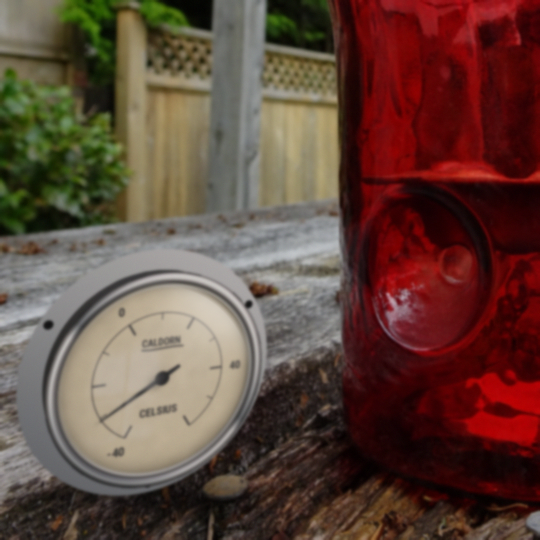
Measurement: -30 °C
